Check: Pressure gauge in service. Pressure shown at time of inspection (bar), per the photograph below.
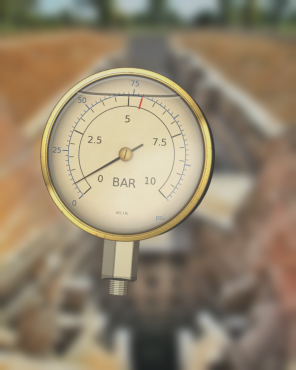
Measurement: 0.5 bar
